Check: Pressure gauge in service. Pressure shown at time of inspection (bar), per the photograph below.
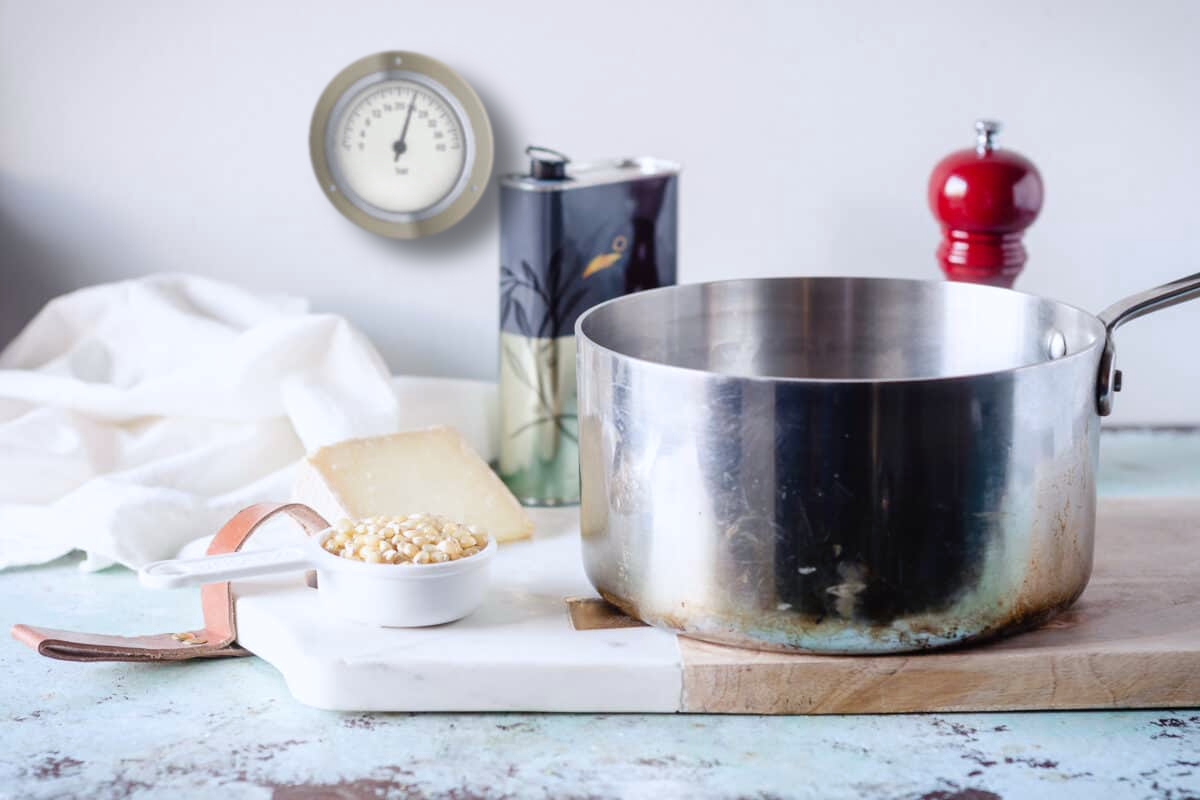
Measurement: 24 bar
